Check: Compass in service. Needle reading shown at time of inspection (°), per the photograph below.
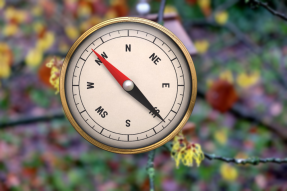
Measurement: 315 °
